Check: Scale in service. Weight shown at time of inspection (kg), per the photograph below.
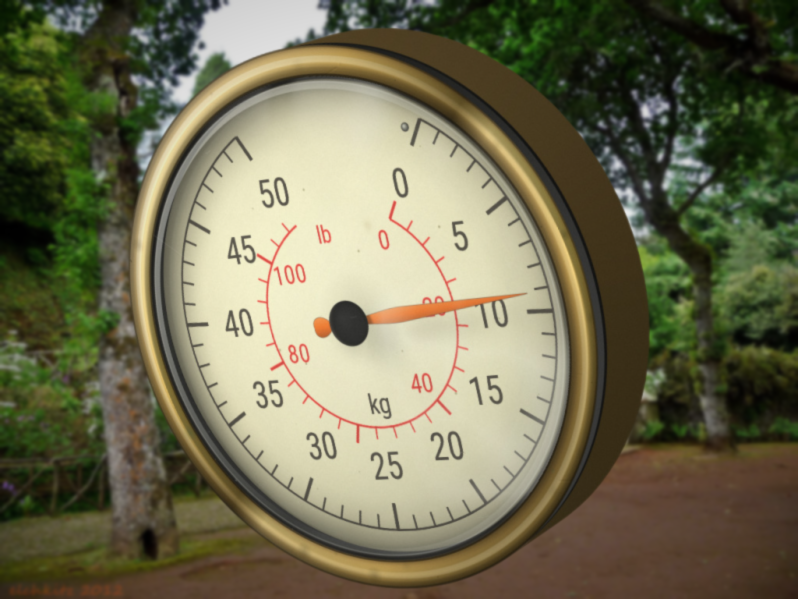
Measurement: 9 kg
